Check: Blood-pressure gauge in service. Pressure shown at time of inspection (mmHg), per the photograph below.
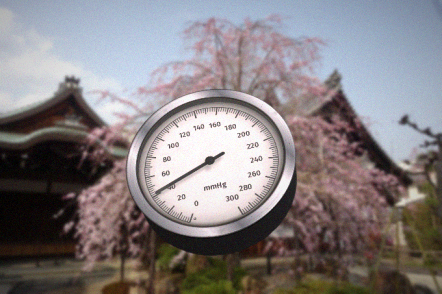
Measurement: 40 mmHg
